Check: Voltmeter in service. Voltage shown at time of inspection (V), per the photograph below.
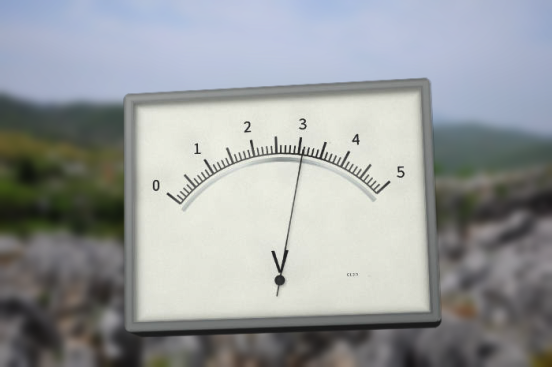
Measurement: 3.1 V
